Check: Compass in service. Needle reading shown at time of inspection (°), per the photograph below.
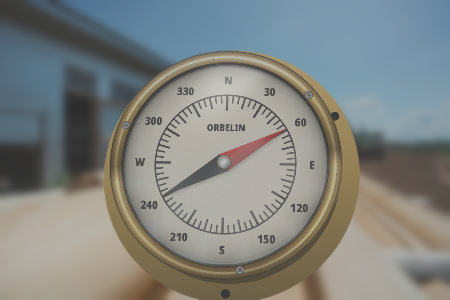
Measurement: 60 °
